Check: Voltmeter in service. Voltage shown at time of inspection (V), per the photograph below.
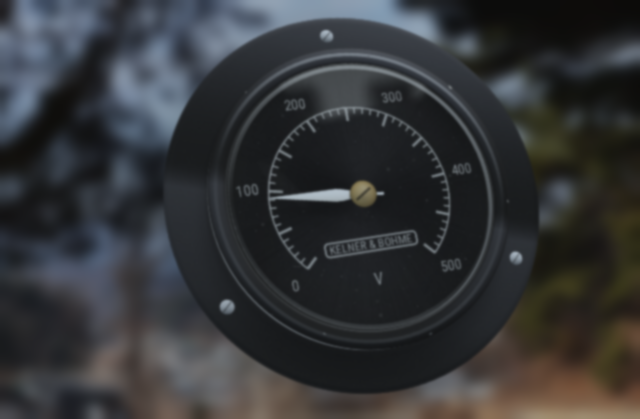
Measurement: 90 V
